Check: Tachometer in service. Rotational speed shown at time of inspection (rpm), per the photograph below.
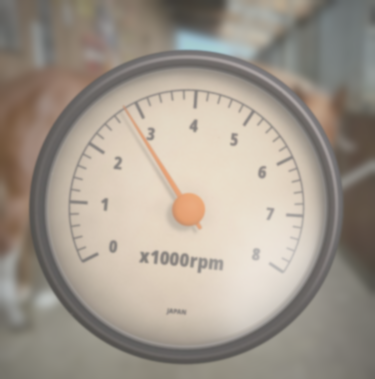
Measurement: 2800 rpm
